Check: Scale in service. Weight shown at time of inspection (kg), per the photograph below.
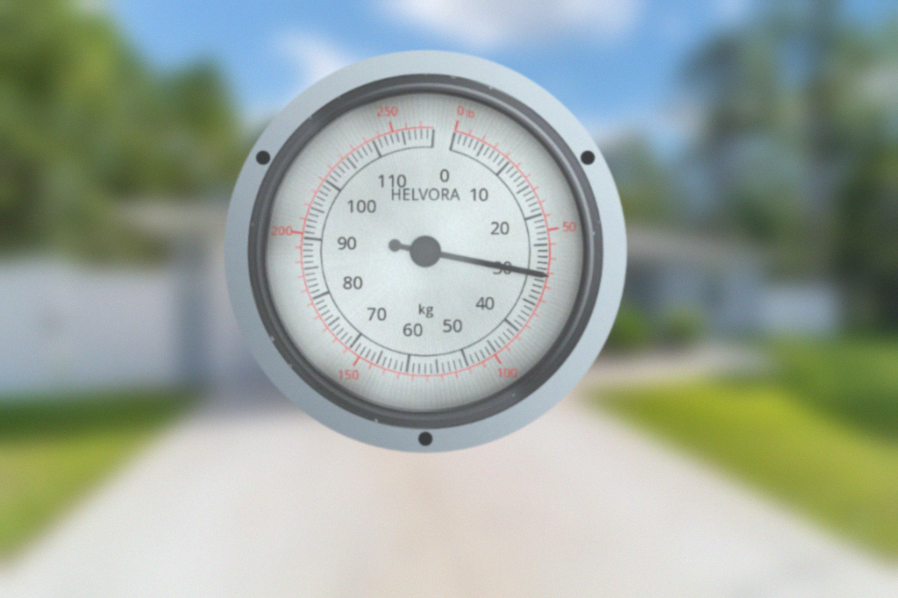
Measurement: 30 kg
